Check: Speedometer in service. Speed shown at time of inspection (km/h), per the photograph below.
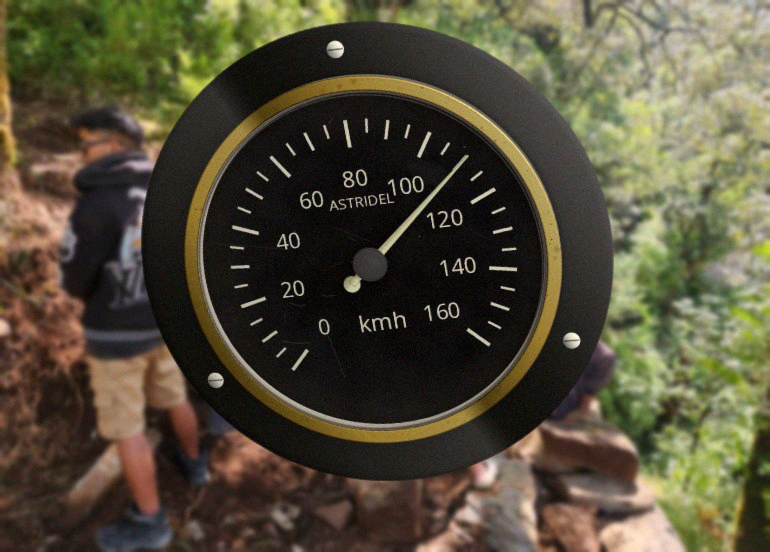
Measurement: 110 km/h
